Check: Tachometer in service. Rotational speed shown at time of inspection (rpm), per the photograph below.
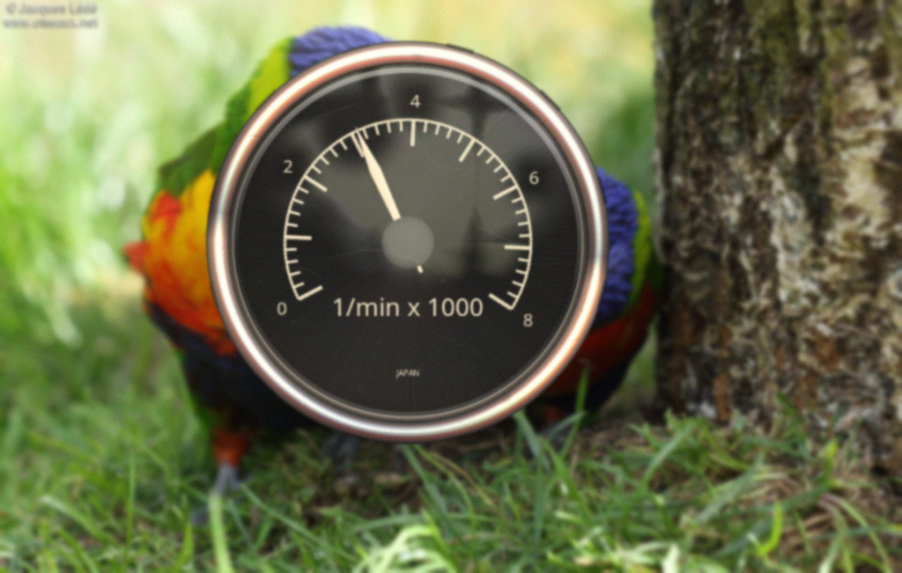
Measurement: 3100 rpm
